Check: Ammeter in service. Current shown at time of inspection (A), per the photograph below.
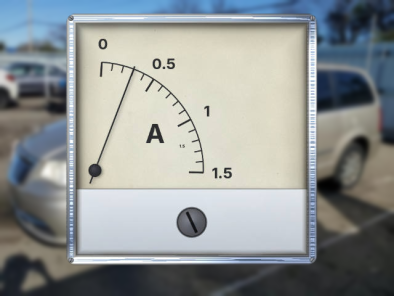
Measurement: 0.3 A
